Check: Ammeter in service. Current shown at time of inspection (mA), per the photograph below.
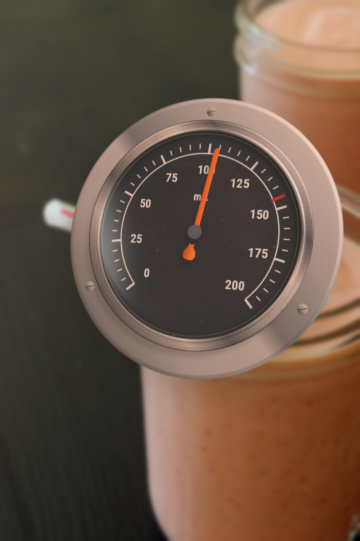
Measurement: 105 mA
